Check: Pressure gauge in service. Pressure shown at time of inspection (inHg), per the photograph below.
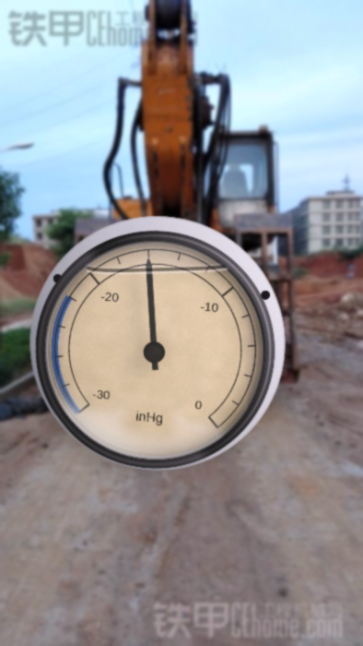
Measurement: -16 inHg
